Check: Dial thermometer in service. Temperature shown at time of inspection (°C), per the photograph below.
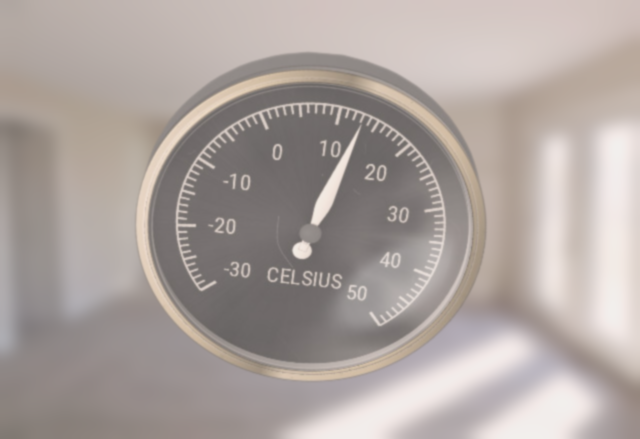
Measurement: 13 °C
